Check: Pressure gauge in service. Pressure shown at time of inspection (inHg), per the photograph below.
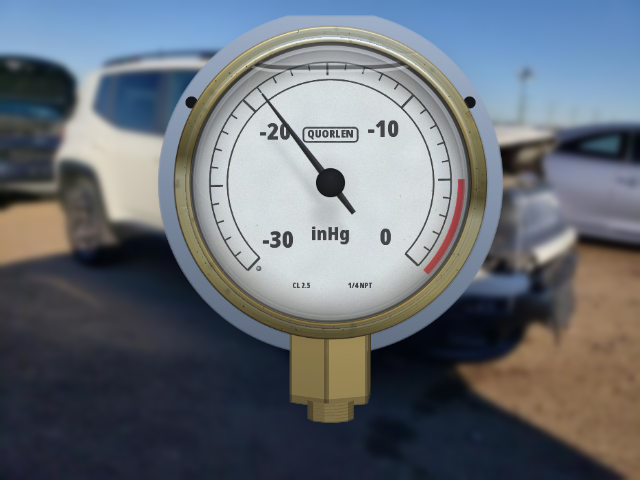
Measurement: -19 inHg
